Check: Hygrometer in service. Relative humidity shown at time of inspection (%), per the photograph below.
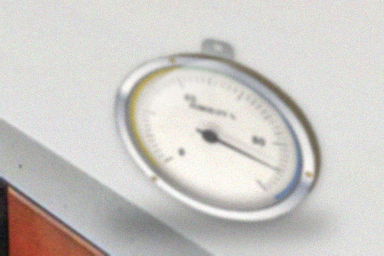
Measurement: 90 %
